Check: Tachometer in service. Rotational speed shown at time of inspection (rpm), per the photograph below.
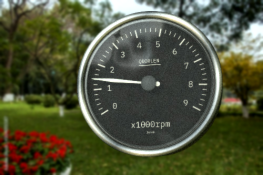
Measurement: 1400 rpm
